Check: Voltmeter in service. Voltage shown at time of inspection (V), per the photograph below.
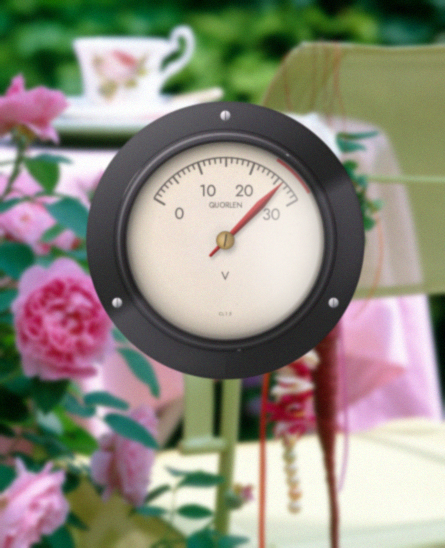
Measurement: 26 V
